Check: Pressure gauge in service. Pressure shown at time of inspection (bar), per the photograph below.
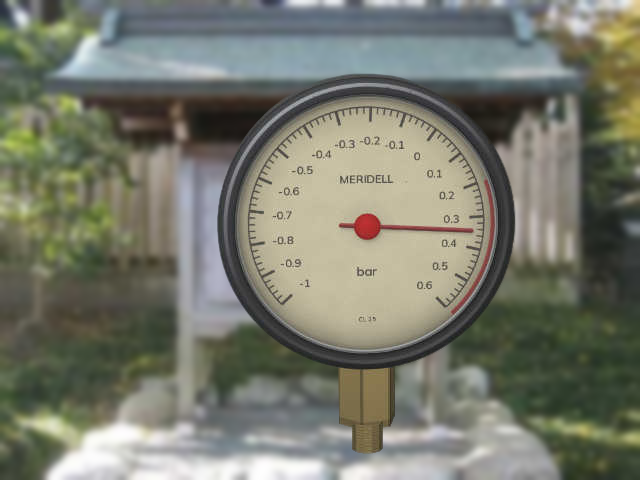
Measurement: 0.34 bar
